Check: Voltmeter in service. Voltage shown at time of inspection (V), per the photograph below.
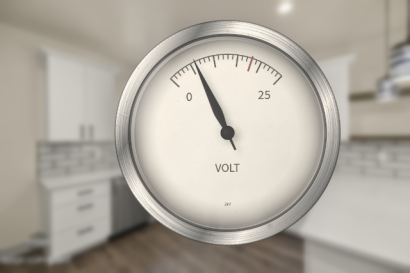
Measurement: 6 V
